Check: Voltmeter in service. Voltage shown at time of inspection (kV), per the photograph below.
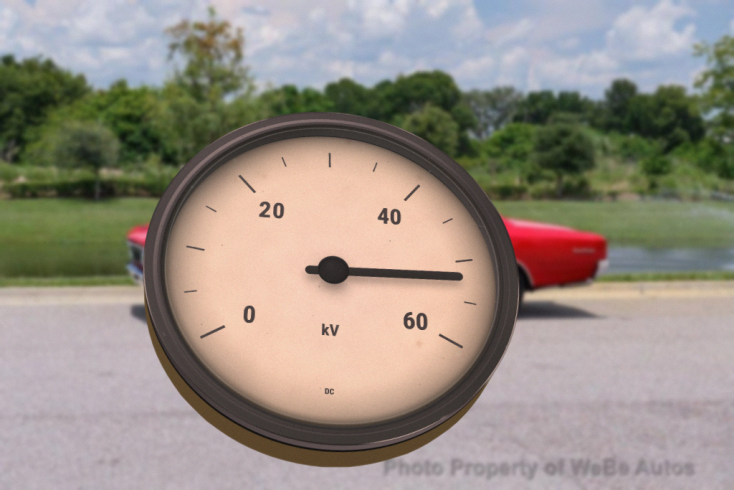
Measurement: 52.5 kV
